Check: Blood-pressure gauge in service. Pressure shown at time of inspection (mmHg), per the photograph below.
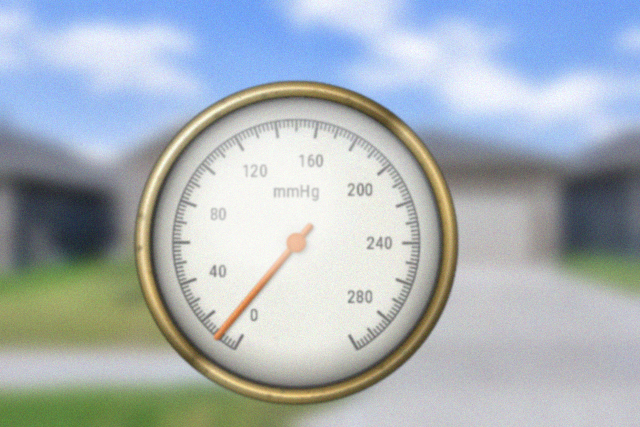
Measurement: 10 mmHg
